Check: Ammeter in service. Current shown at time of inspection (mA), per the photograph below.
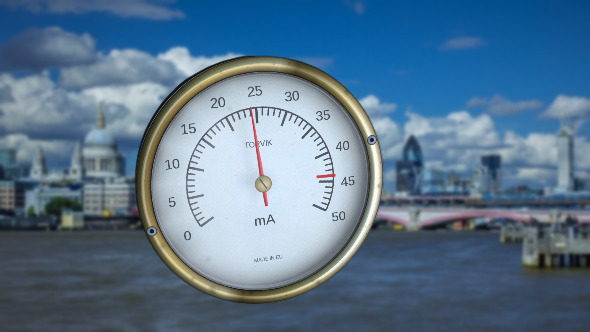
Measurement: 24 mA
